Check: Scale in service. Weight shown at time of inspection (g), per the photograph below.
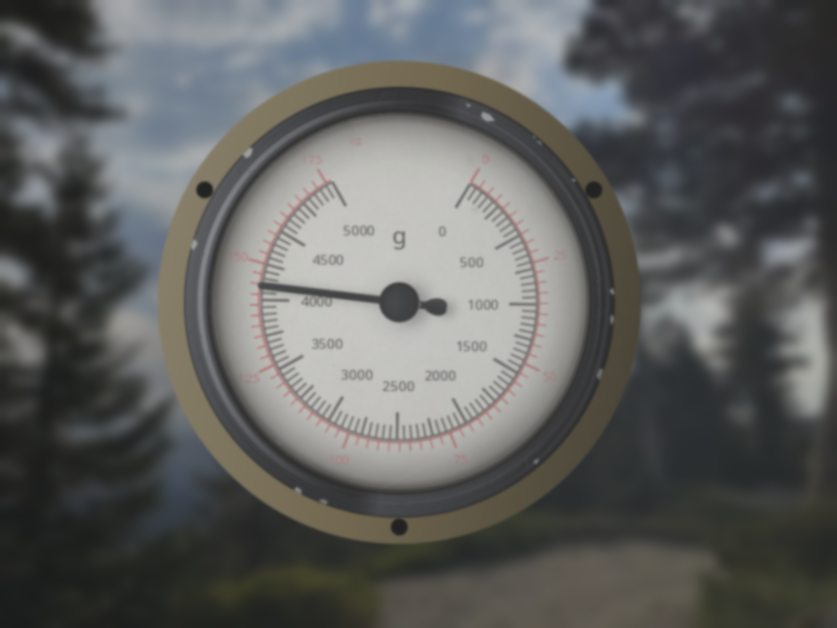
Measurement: 4100 g
